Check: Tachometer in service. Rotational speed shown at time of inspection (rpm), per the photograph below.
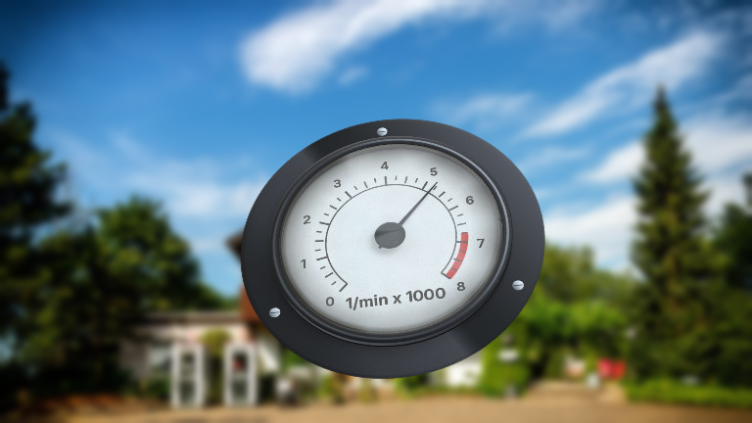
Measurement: 5250 rpm
